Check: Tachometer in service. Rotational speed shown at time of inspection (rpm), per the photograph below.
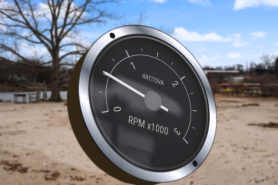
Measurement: 500 rpm
